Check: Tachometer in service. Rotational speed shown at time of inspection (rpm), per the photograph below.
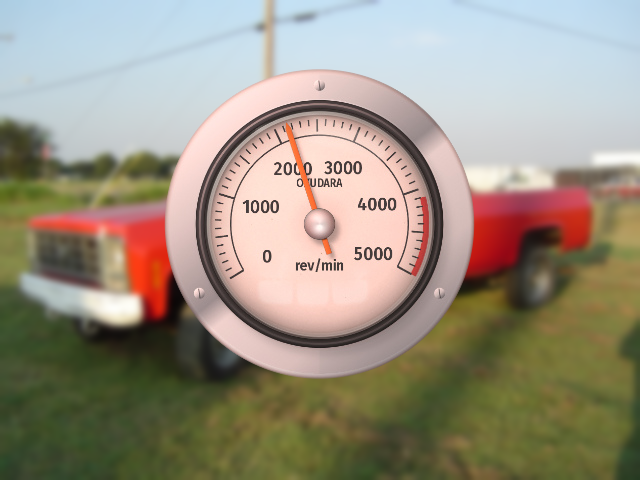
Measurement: 2150 rpm
